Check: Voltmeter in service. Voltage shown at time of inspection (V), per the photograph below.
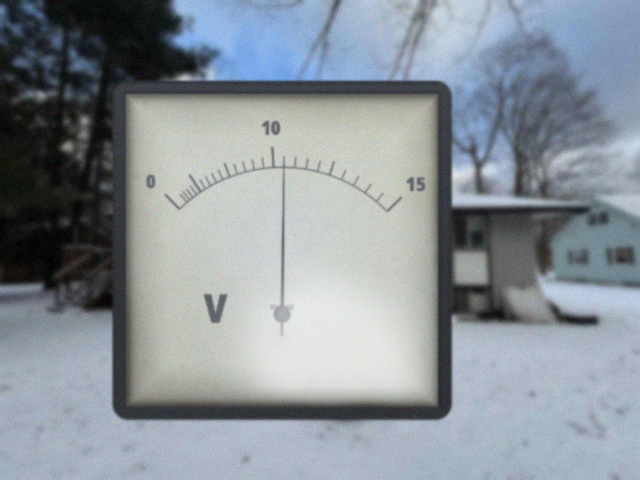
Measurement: 10.5 V
